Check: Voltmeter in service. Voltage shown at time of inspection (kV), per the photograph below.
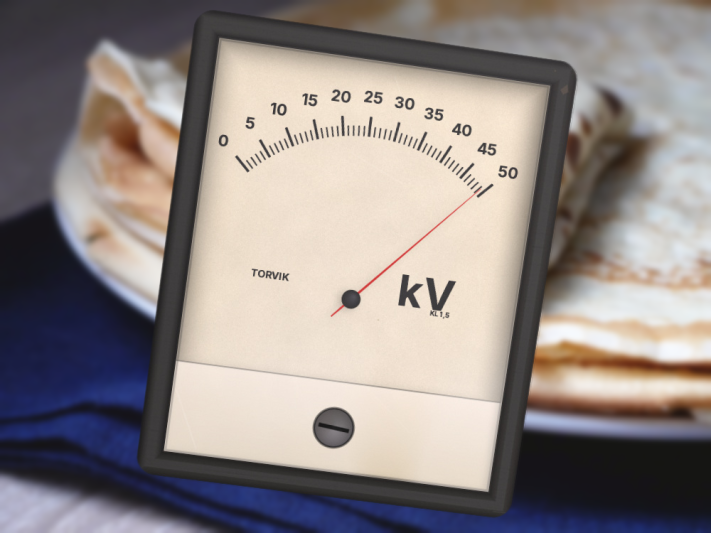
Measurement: 49 kV
